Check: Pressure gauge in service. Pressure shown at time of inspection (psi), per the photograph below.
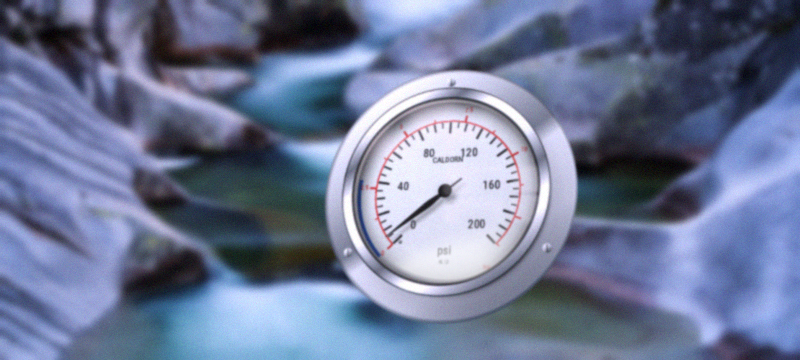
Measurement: 5 psi
